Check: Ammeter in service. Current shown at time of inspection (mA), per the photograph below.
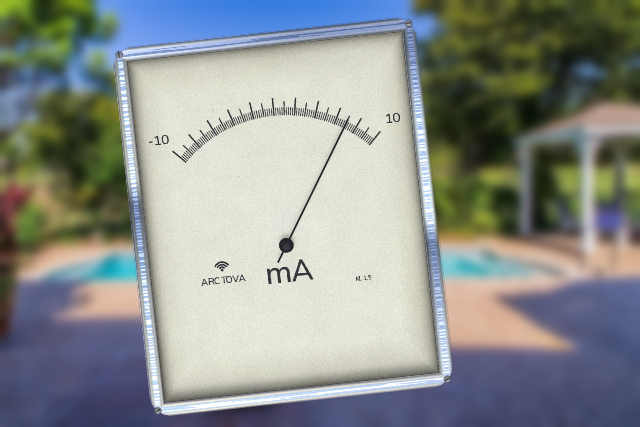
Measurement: 7 mA
